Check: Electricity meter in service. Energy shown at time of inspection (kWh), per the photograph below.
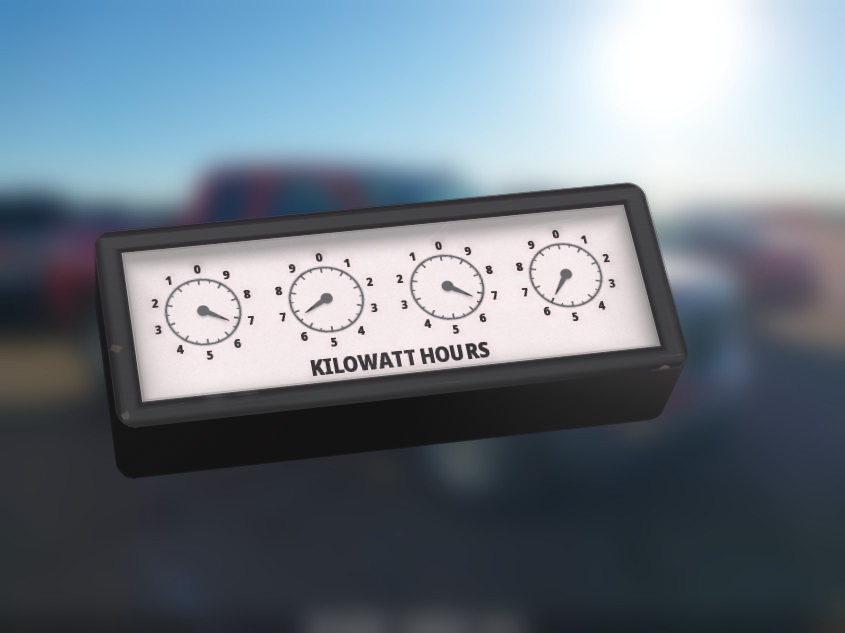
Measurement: 6666 kWh
